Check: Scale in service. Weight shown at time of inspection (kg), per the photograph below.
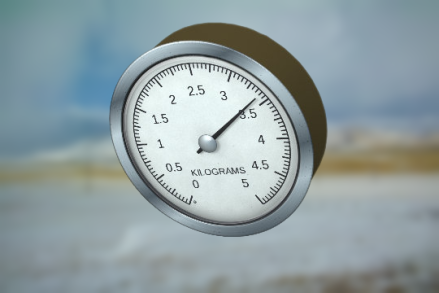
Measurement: 3.4 kg
